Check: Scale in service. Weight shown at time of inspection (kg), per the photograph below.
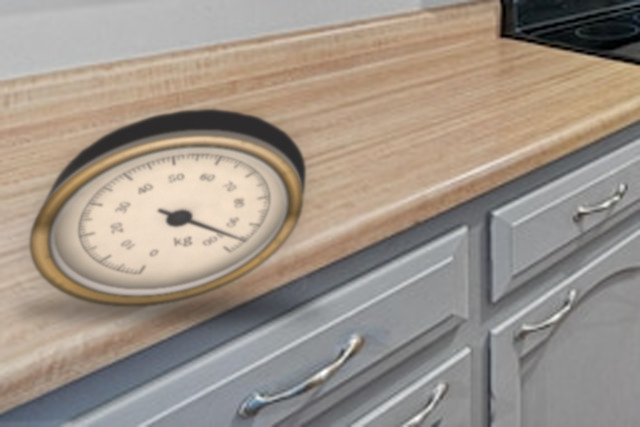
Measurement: 95 kg
